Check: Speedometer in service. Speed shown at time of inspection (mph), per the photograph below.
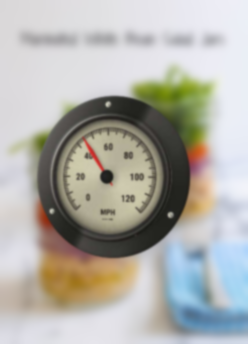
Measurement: 45 mph
